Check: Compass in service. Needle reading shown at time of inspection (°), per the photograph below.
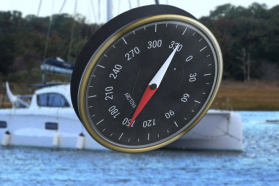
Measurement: 150 °
